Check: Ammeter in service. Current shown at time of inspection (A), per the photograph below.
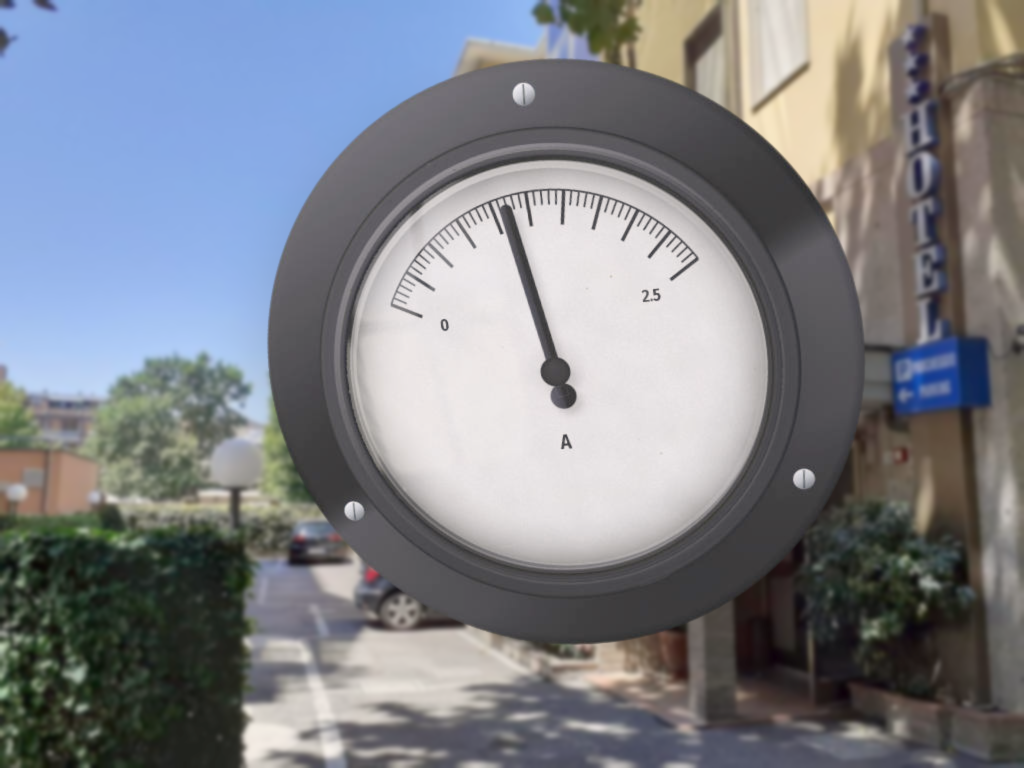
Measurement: 1.1 A
